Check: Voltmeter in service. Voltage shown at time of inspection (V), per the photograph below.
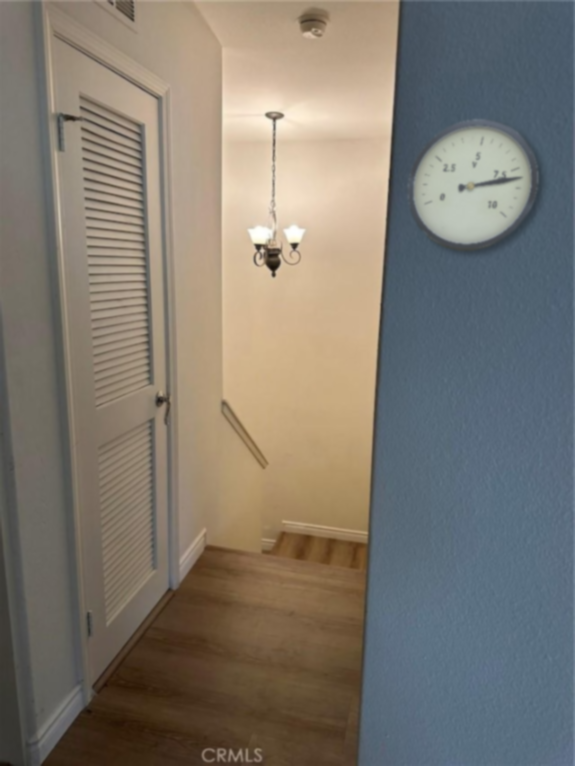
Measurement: 8 V
